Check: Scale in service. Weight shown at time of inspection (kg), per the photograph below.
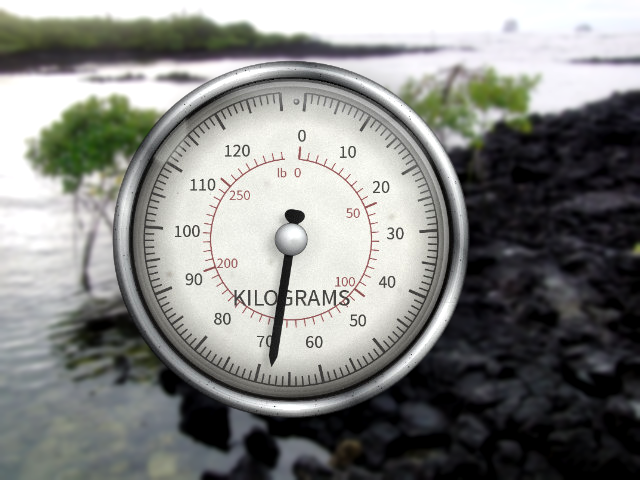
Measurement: 68 kg
